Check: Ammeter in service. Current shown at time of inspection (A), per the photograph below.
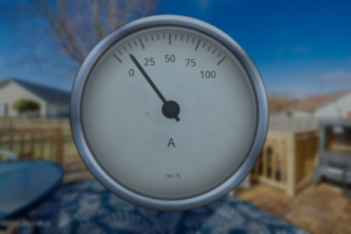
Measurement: 10 A
